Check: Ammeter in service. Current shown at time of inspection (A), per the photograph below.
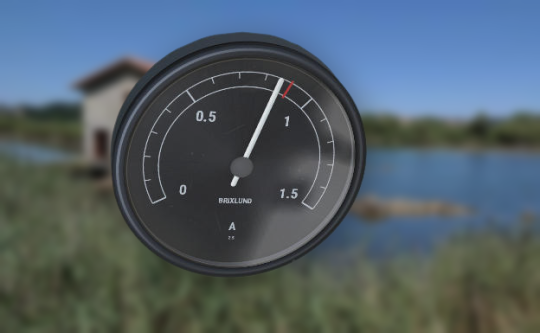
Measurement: 0.85 A
